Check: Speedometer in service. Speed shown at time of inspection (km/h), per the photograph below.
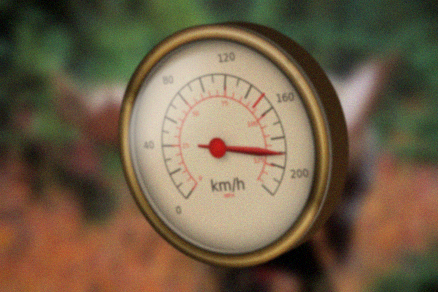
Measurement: 190 km/h
